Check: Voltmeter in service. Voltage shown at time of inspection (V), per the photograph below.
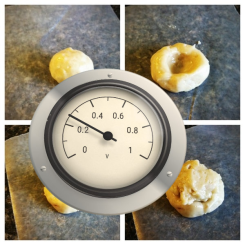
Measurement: 0.25 V
